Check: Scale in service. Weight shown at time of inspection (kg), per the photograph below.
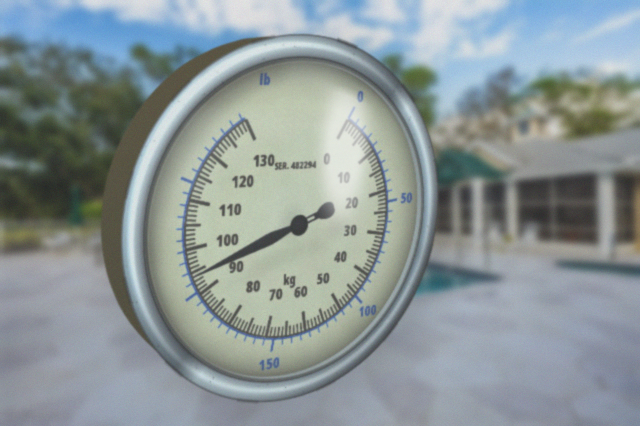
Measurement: 95 kg
